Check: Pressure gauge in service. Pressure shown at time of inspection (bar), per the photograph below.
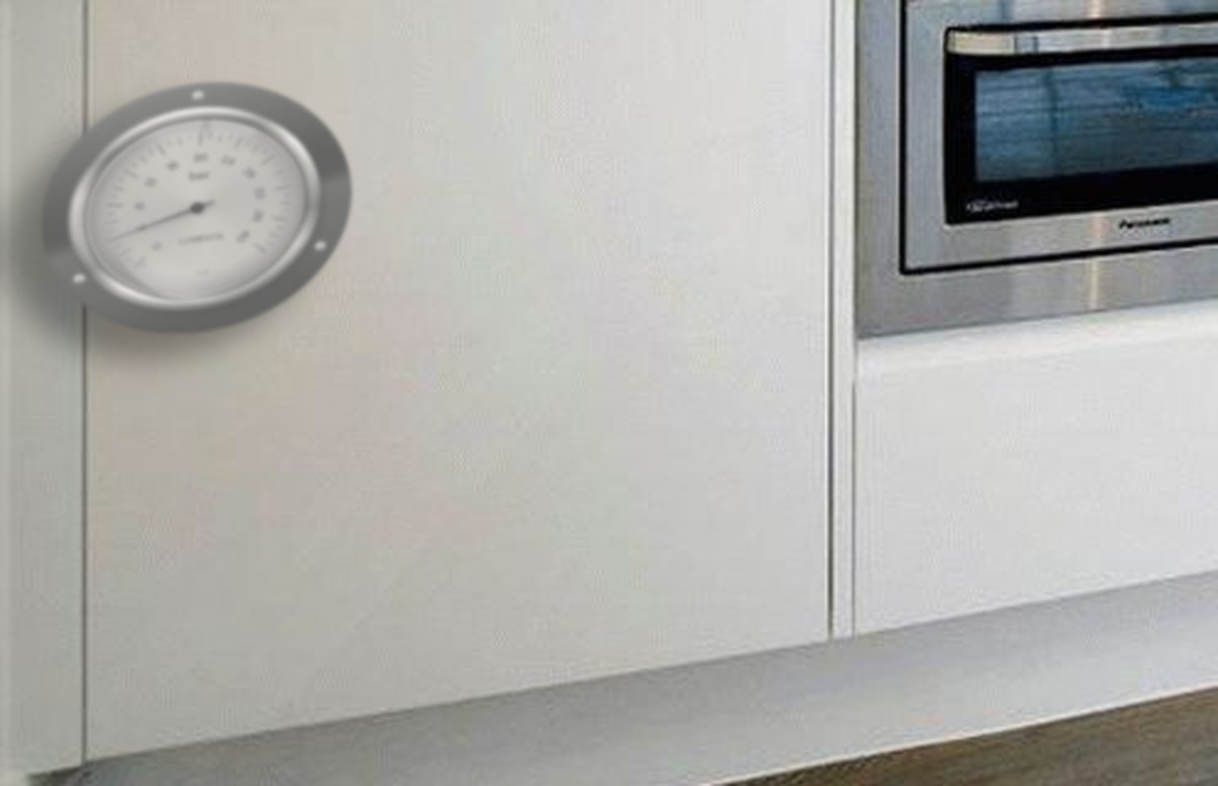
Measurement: 4 bar
